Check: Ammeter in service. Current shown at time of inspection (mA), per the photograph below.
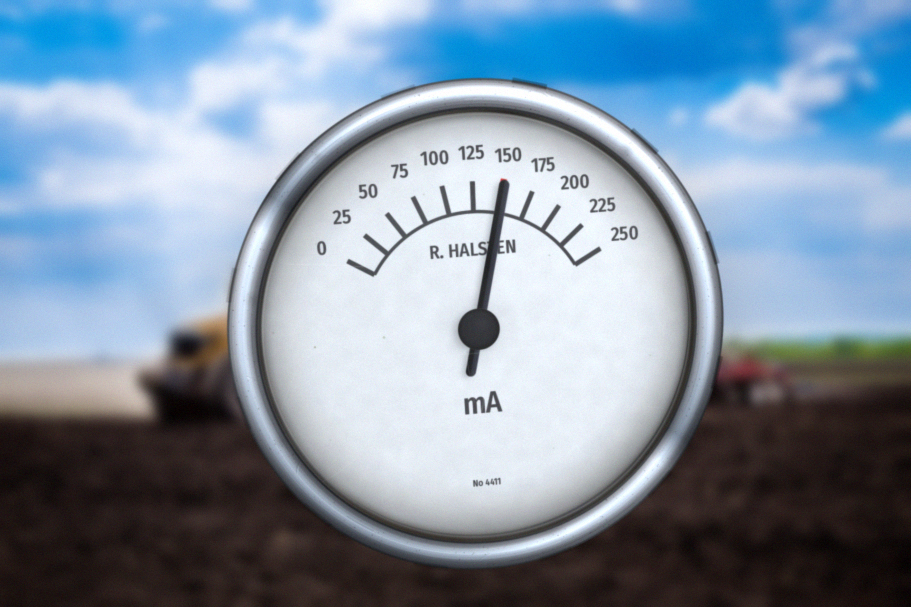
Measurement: 150 mA
